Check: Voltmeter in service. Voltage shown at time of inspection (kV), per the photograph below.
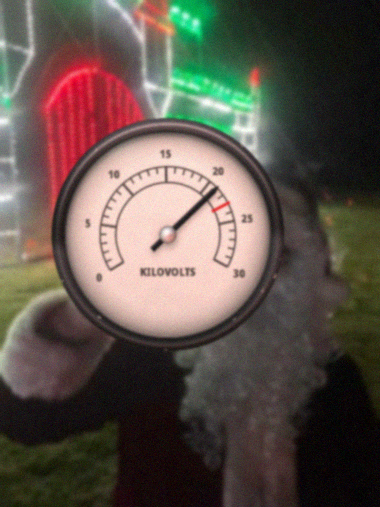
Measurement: 21 kV
